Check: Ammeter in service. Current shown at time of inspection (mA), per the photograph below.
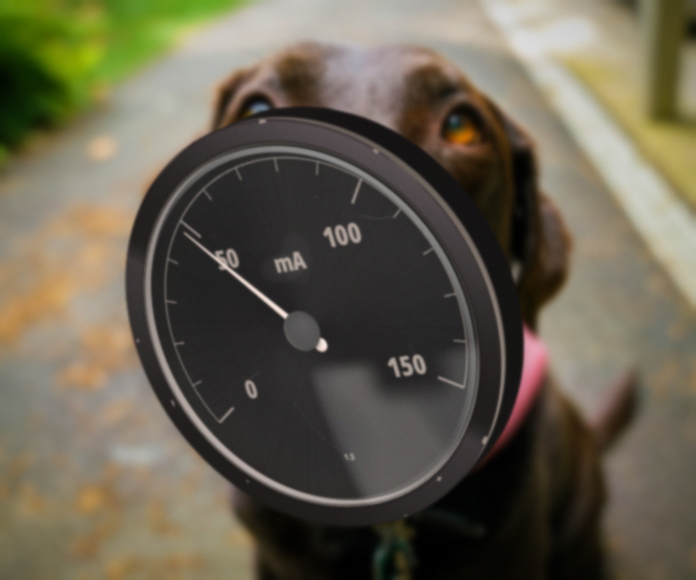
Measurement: 50 mA
